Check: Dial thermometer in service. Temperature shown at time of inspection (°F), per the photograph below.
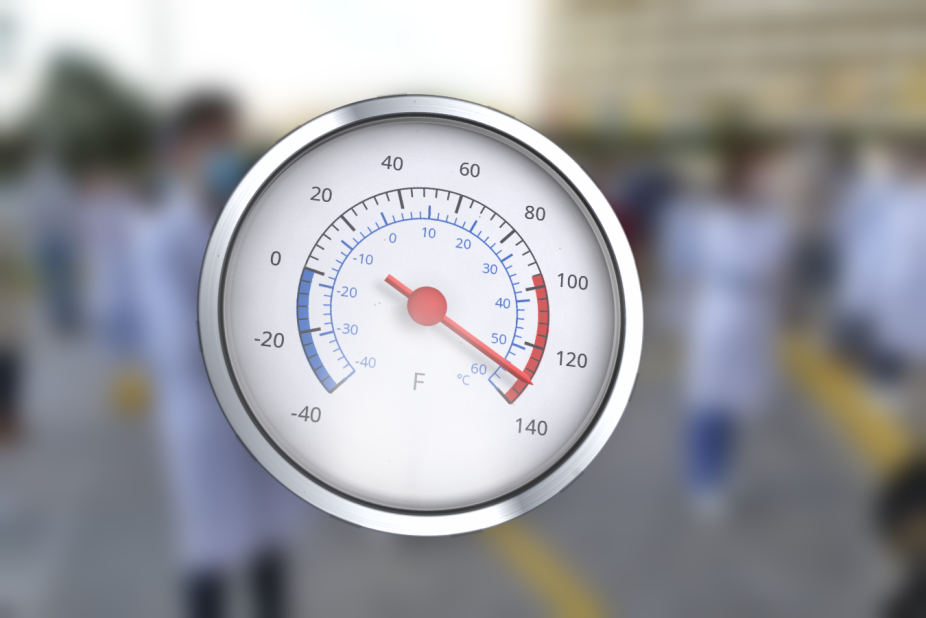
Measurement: 132 °F
